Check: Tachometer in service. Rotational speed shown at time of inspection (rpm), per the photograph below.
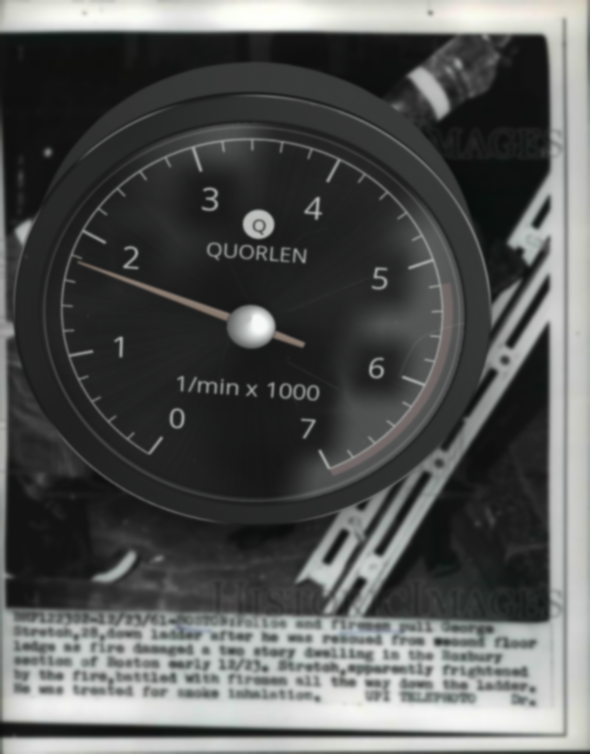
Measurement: 1800 rpm
